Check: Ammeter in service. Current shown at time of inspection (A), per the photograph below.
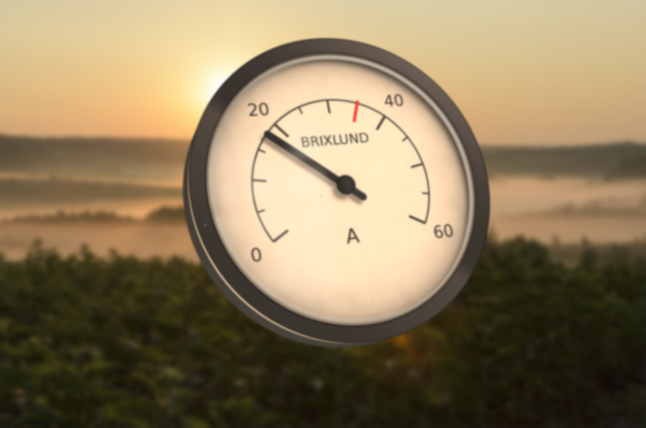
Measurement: 17.5 A
